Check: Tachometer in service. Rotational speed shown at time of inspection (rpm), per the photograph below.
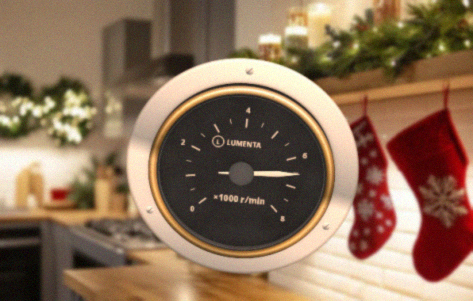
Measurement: 6500 rpm
